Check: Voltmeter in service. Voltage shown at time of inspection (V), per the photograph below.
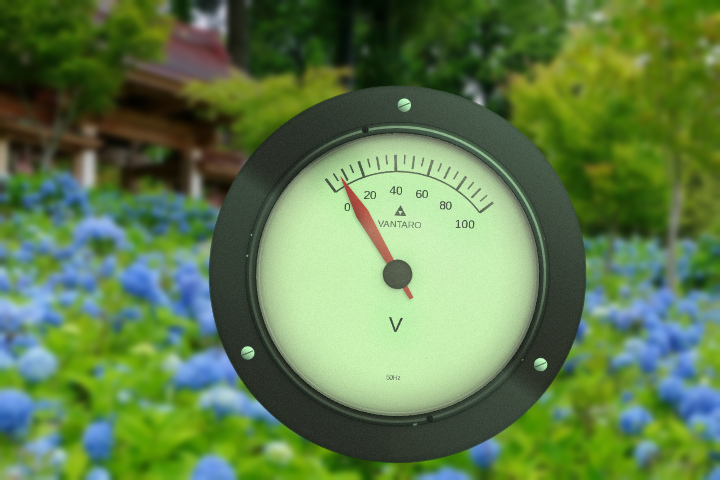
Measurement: 7.5 V
